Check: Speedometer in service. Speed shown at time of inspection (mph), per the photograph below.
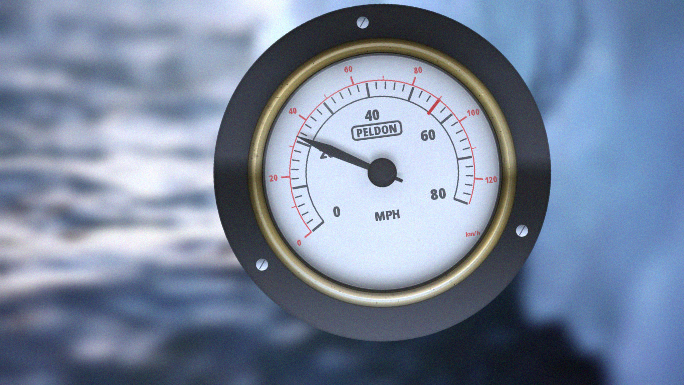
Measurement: 21 mph
